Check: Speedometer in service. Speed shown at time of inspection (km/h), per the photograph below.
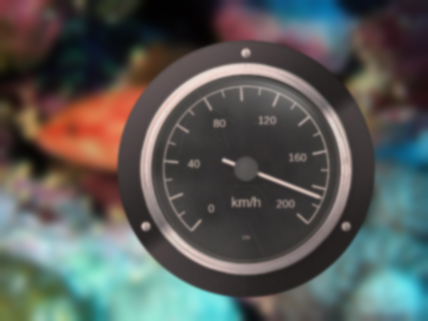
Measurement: 185 km/h
